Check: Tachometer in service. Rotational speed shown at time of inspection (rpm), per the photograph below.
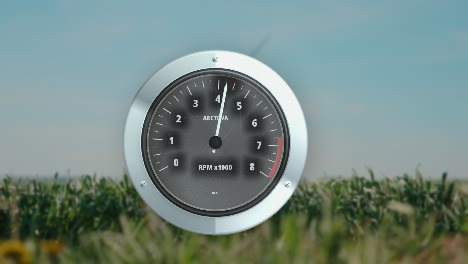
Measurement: 4250 rpm
